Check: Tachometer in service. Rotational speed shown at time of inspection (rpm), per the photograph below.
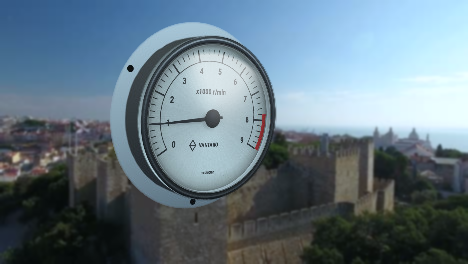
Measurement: 1000 rpm
